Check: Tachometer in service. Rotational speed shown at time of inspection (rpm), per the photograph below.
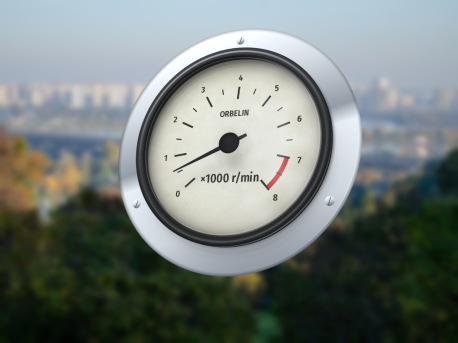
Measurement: 500 rpm
